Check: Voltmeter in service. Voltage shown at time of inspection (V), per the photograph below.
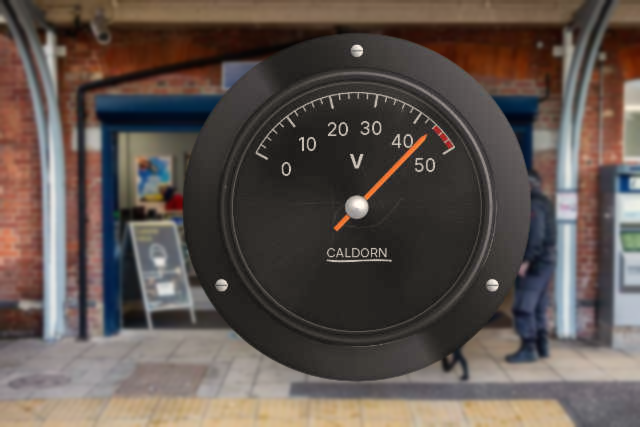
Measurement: 44 V
